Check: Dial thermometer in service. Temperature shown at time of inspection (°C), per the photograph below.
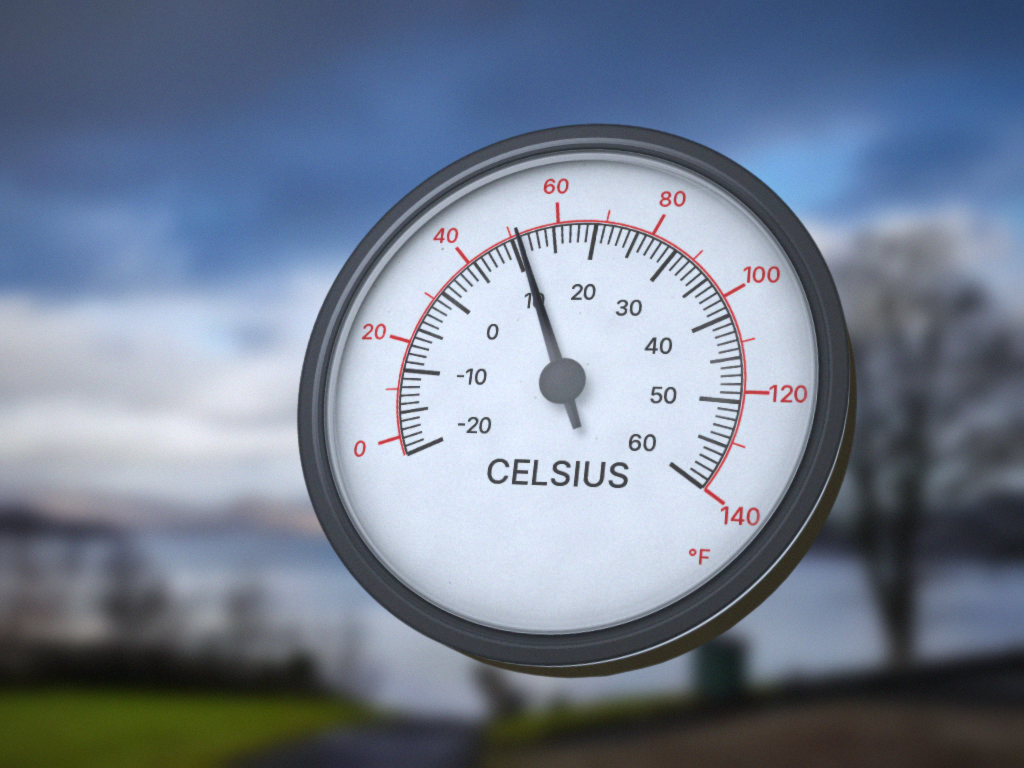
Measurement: 11 °C
